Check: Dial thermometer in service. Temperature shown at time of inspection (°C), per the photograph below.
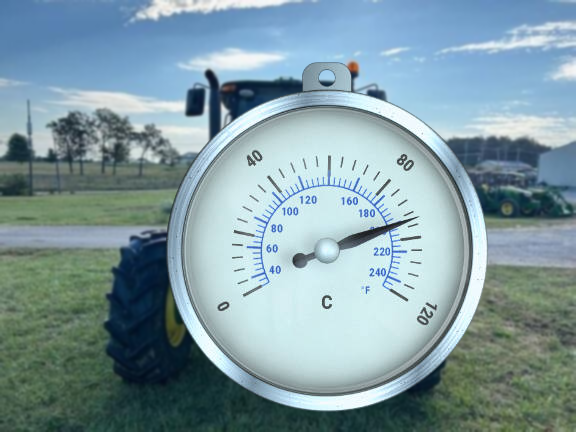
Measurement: 94 °C
